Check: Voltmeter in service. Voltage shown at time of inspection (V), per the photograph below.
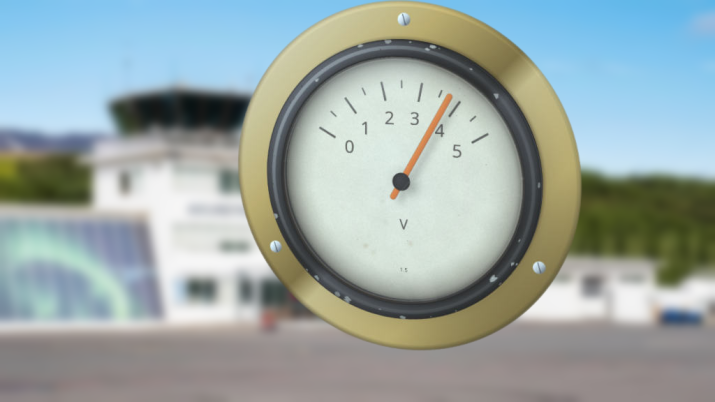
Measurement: 3.75 V
